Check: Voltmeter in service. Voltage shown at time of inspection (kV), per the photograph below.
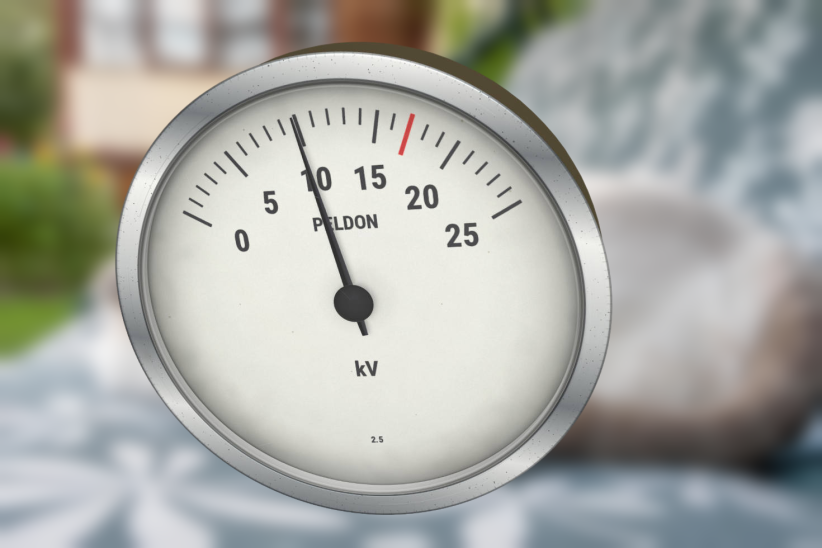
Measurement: 10 kV
